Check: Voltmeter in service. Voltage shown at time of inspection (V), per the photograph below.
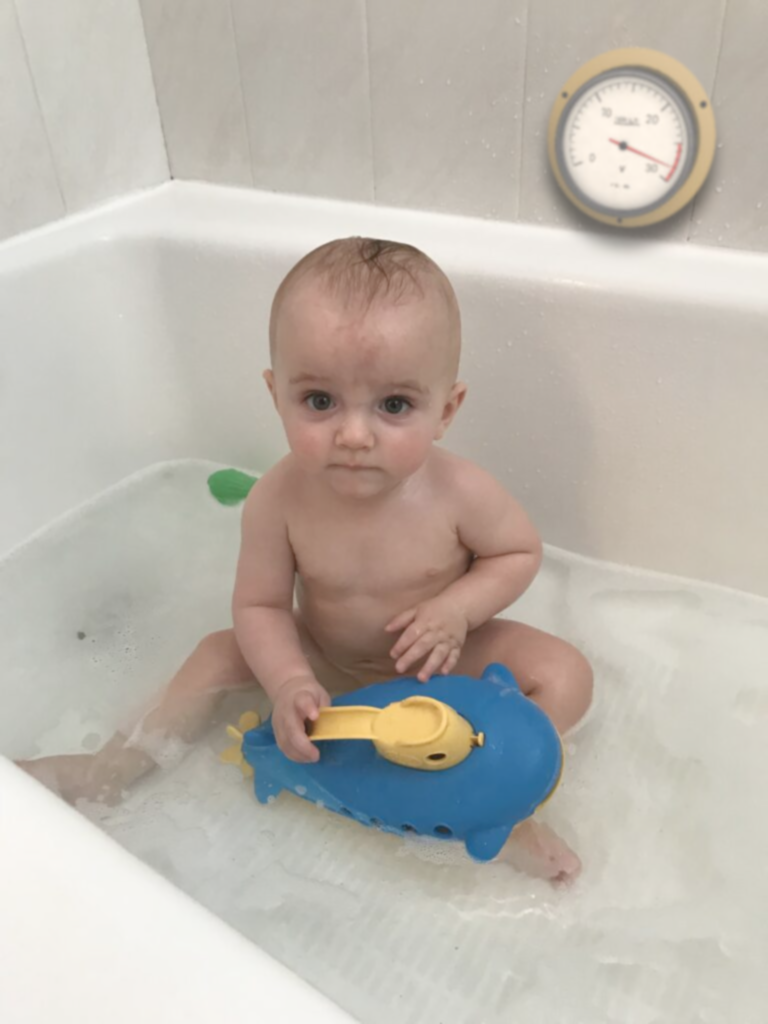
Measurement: 28 V
